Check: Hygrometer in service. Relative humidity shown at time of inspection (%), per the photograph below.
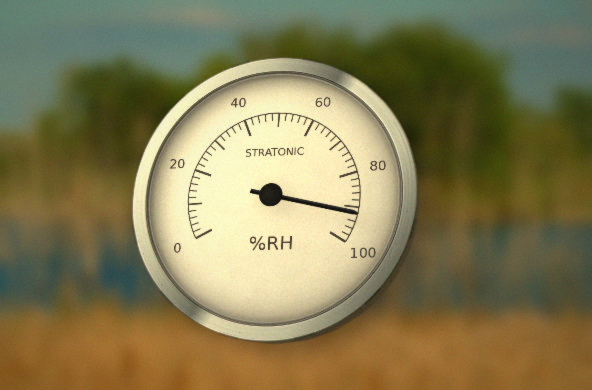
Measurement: 92 %
